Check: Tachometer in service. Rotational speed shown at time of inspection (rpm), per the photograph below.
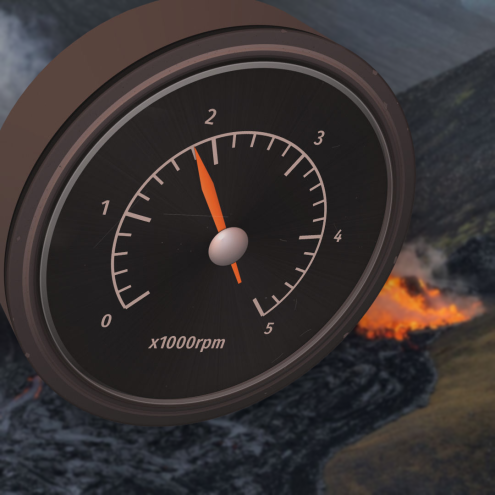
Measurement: 1800 rpm
